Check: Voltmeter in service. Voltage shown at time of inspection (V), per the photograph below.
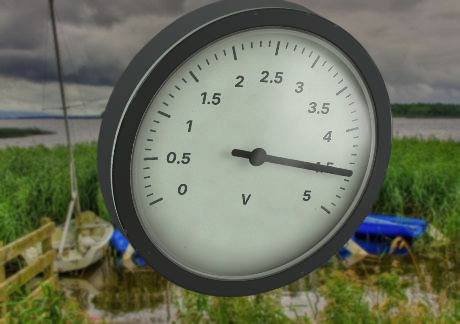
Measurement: 4.5 V
